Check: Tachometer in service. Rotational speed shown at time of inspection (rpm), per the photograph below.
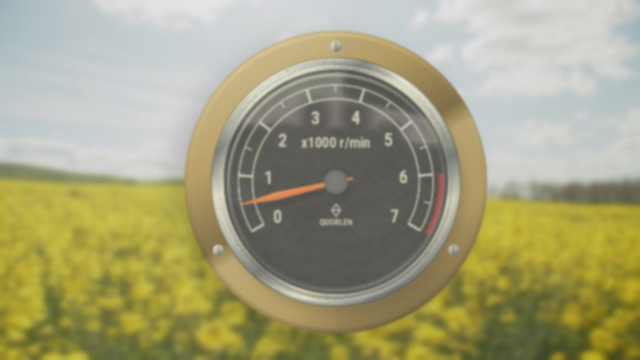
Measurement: 500 rpm
